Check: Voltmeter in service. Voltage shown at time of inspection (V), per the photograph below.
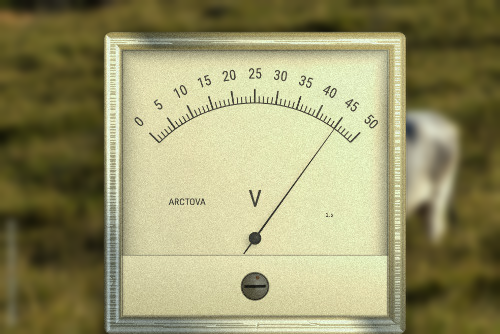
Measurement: 45 V
